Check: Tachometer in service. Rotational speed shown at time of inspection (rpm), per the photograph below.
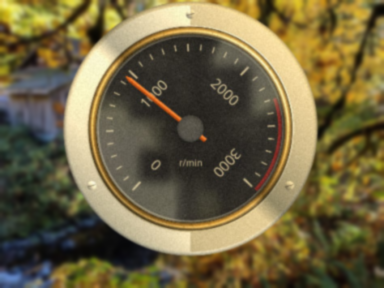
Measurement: 950 rpm
